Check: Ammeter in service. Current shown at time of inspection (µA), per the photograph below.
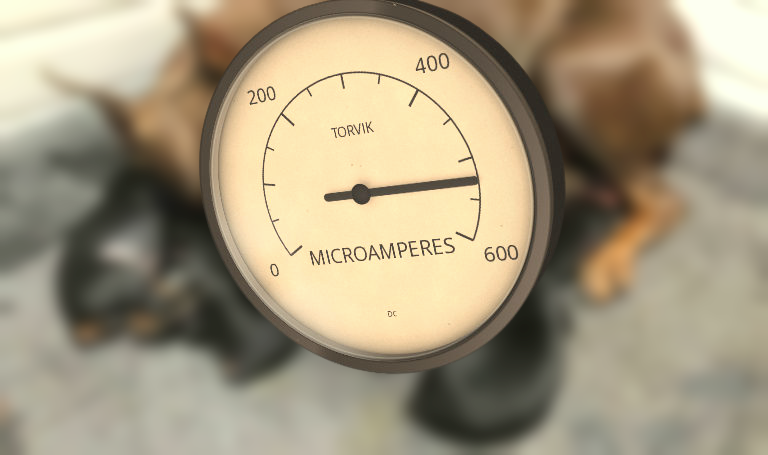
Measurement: 525 µA
